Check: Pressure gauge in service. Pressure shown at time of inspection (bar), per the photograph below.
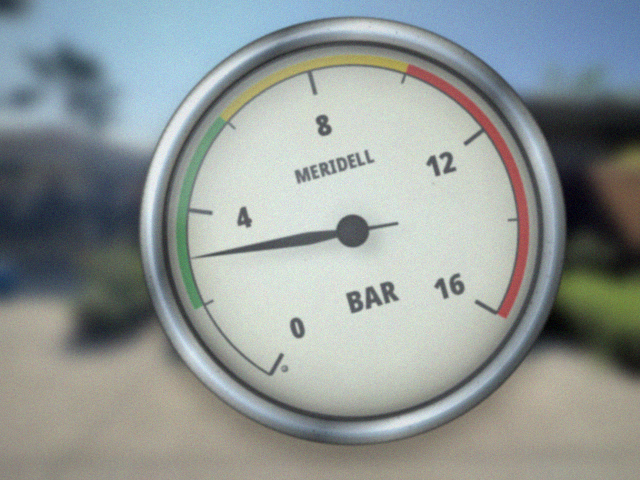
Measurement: 3 bar
